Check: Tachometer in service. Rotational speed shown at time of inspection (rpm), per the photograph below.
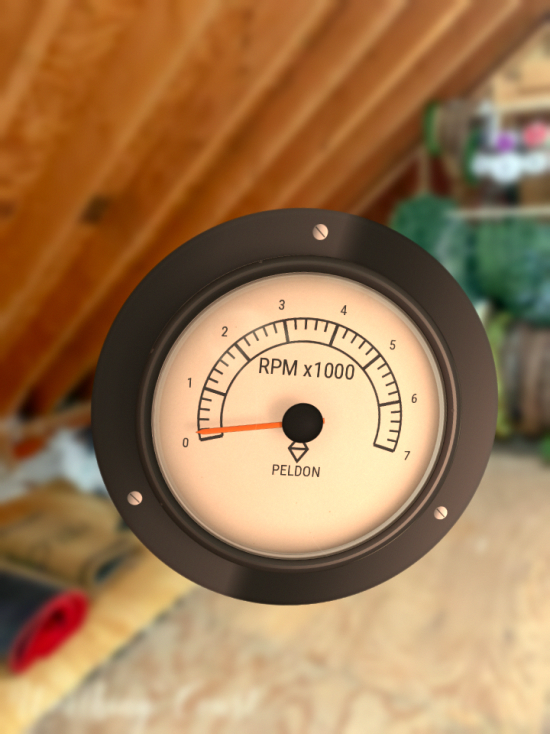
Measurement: 200 rpm
